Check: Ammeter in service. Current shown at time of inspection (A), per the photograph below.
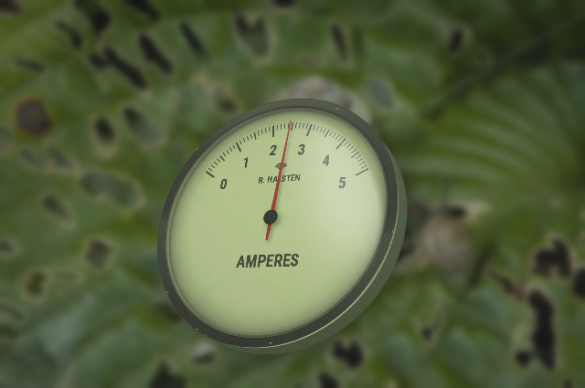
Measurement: 2.5 A
